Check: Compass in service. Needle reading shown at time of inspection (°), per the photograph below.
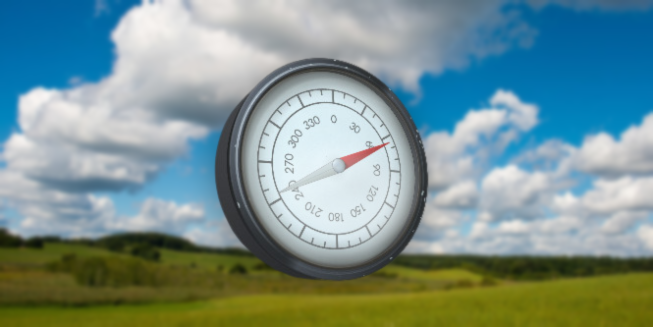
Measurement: 65 °
